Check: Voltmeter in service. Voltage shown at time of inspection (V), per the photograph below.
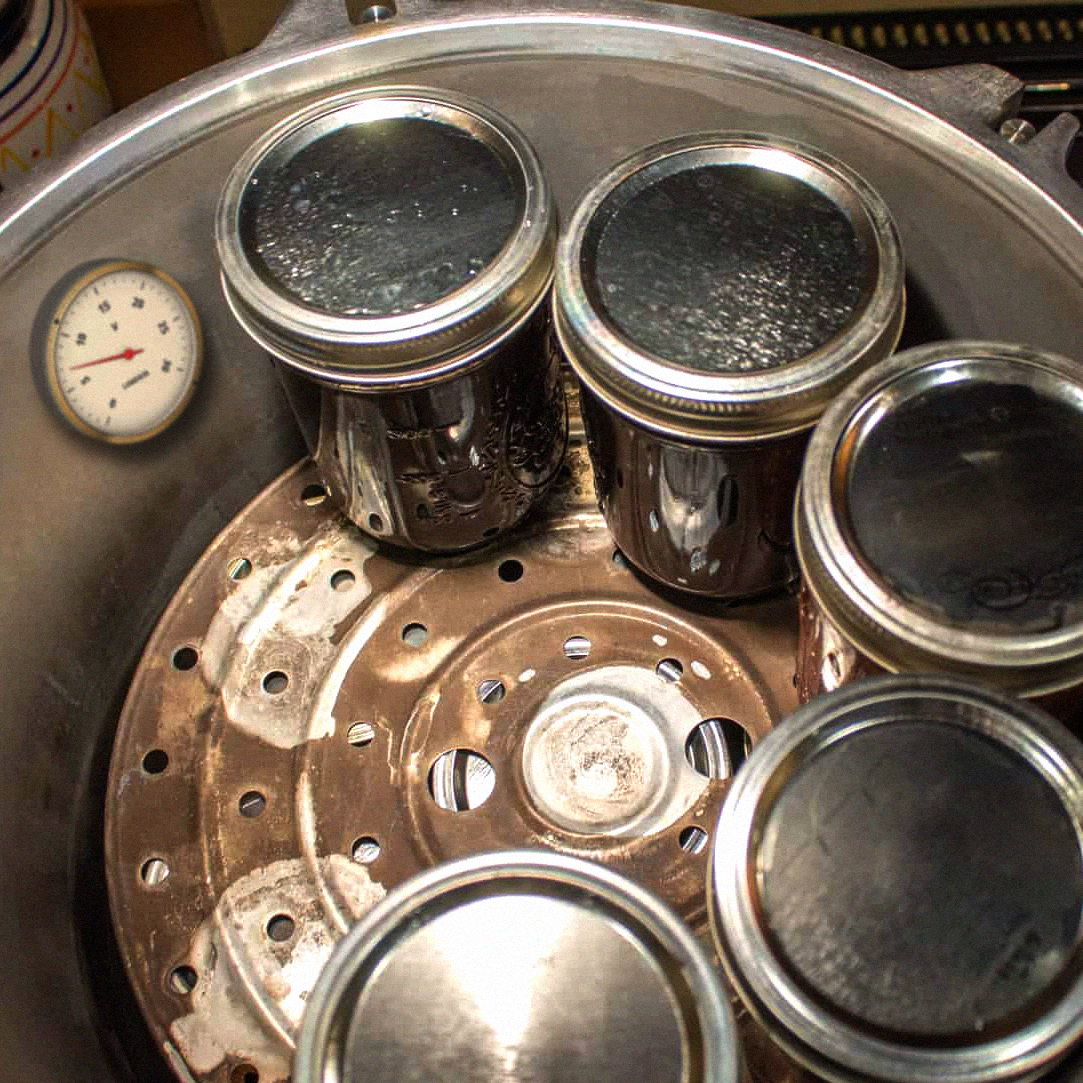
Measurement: 7 V
